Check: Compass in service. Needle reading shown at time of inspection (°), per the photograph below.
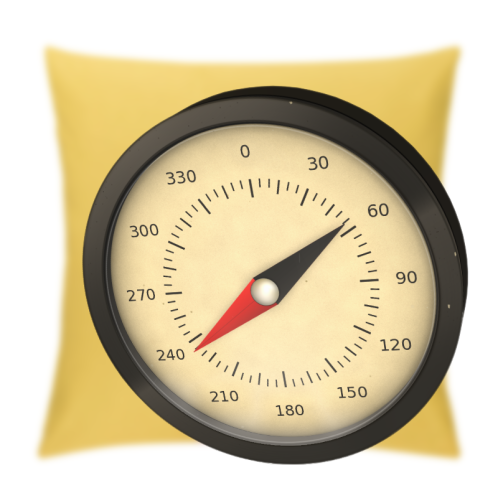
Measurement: 235 °
